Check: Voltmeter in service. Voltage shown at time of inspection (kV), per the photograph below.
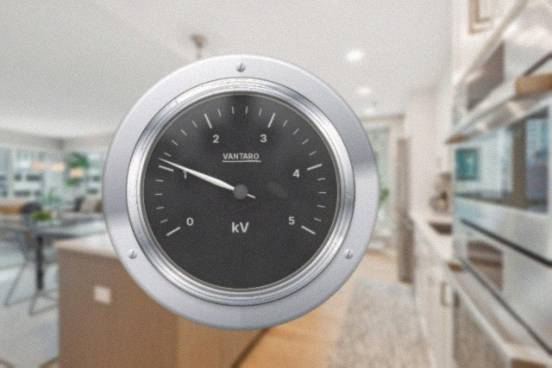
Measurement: 1.1 kV
